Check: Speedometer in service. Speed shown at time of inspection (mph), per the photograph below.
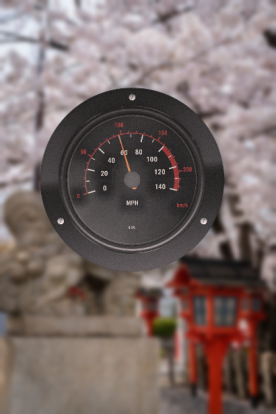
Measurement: 60 mph
